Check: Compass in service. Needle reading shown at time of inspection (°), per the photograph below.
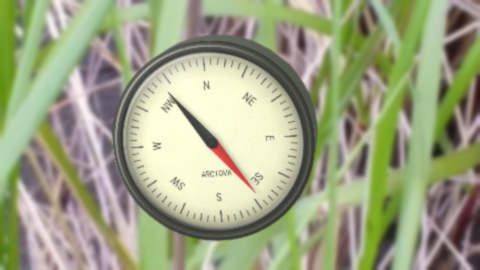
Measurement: 145 °
